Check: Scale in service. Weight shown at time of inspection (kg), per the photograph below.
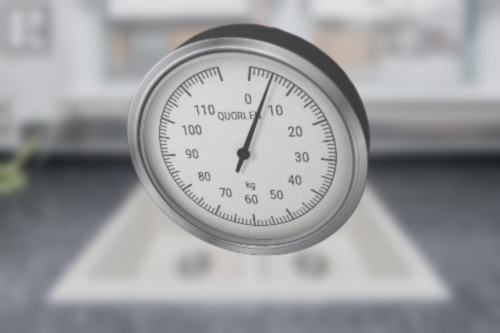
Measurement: 5 kg
